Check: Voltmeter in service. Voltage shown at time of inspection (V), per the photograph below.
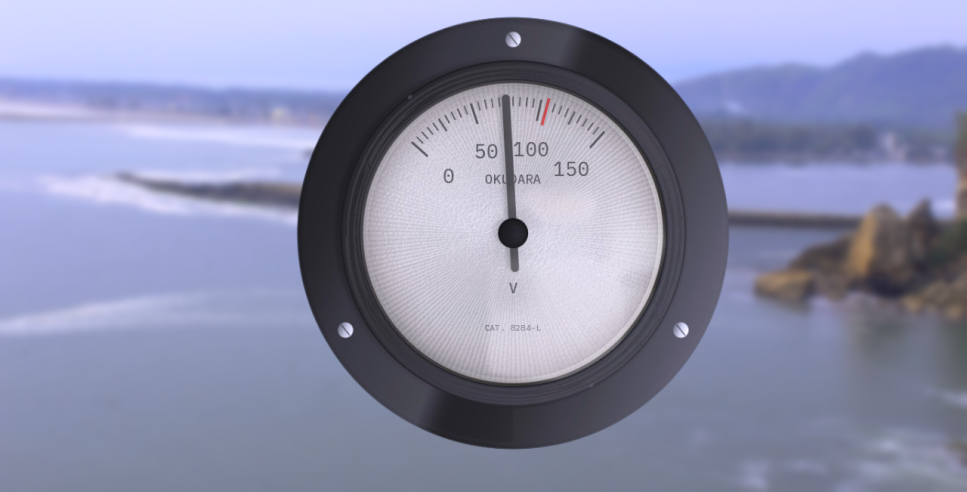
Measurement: 75 V
